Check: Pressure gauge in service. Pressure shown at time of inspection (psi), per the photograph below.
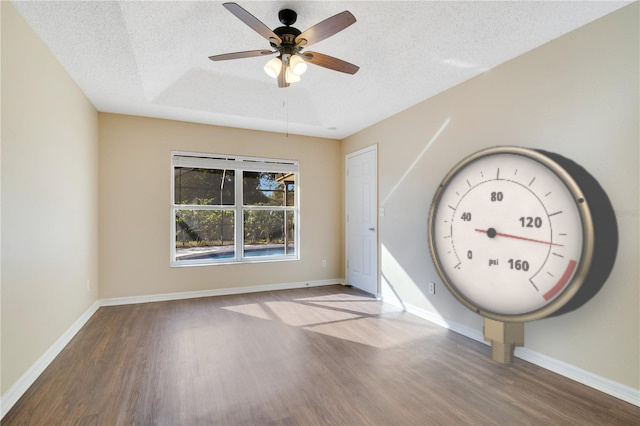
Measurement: 135 psi
